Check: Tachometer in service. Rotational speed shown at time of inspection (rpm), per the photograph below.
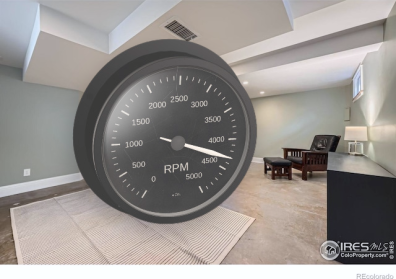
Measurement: 4300 rpm
